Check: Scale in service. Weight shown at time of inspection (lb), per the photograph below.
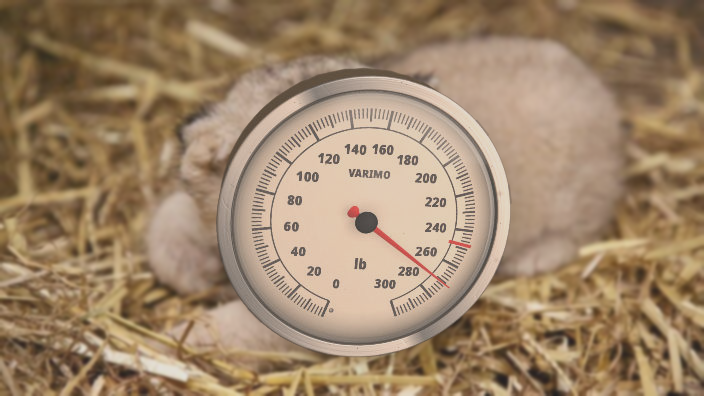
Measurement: 270 lb
